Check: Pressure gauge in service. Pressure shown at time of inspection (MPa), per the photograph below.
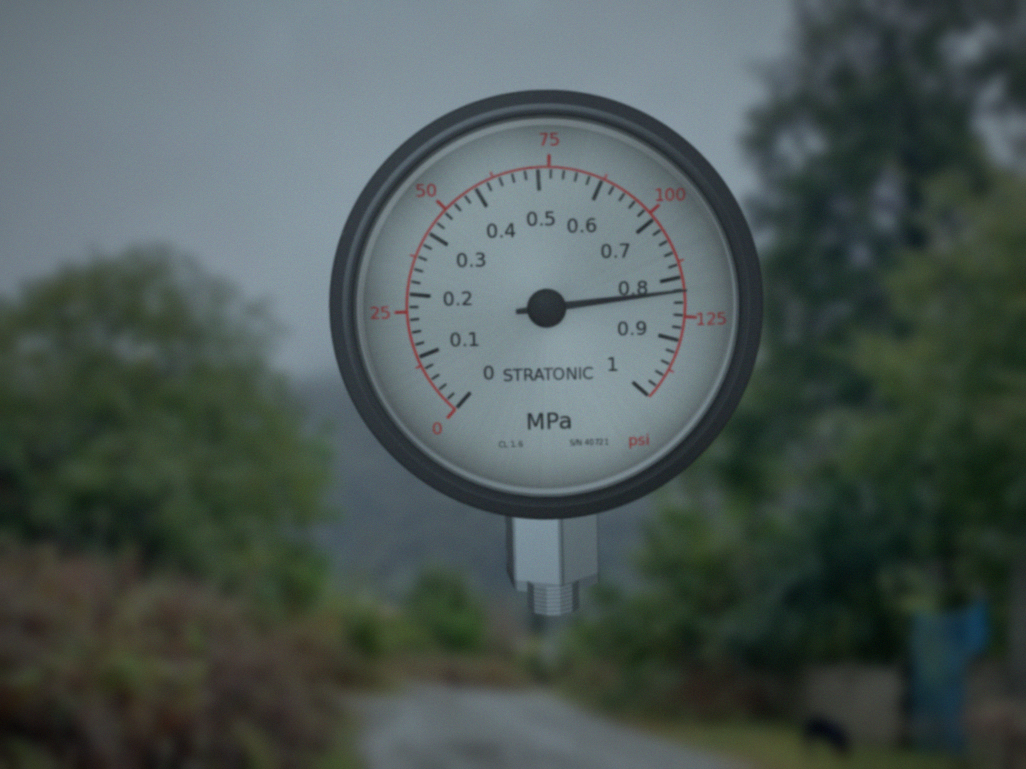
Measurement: 0.82 MPa
